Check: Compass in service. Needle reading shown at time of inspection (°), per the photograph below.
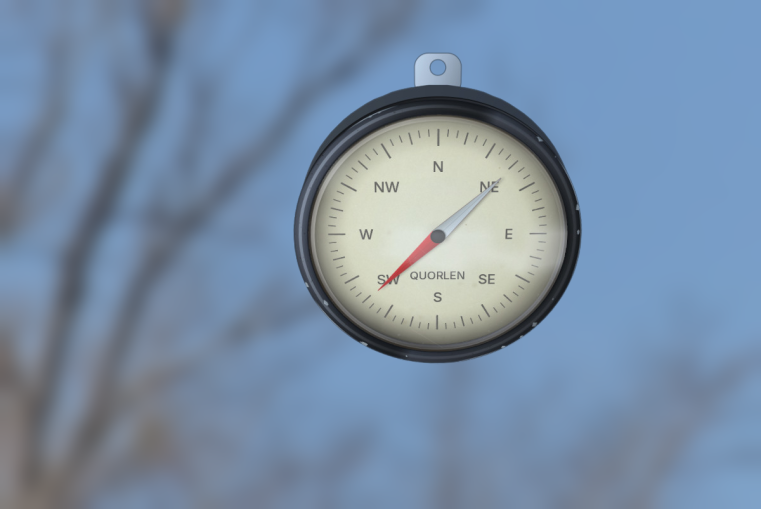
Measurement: 225 °
